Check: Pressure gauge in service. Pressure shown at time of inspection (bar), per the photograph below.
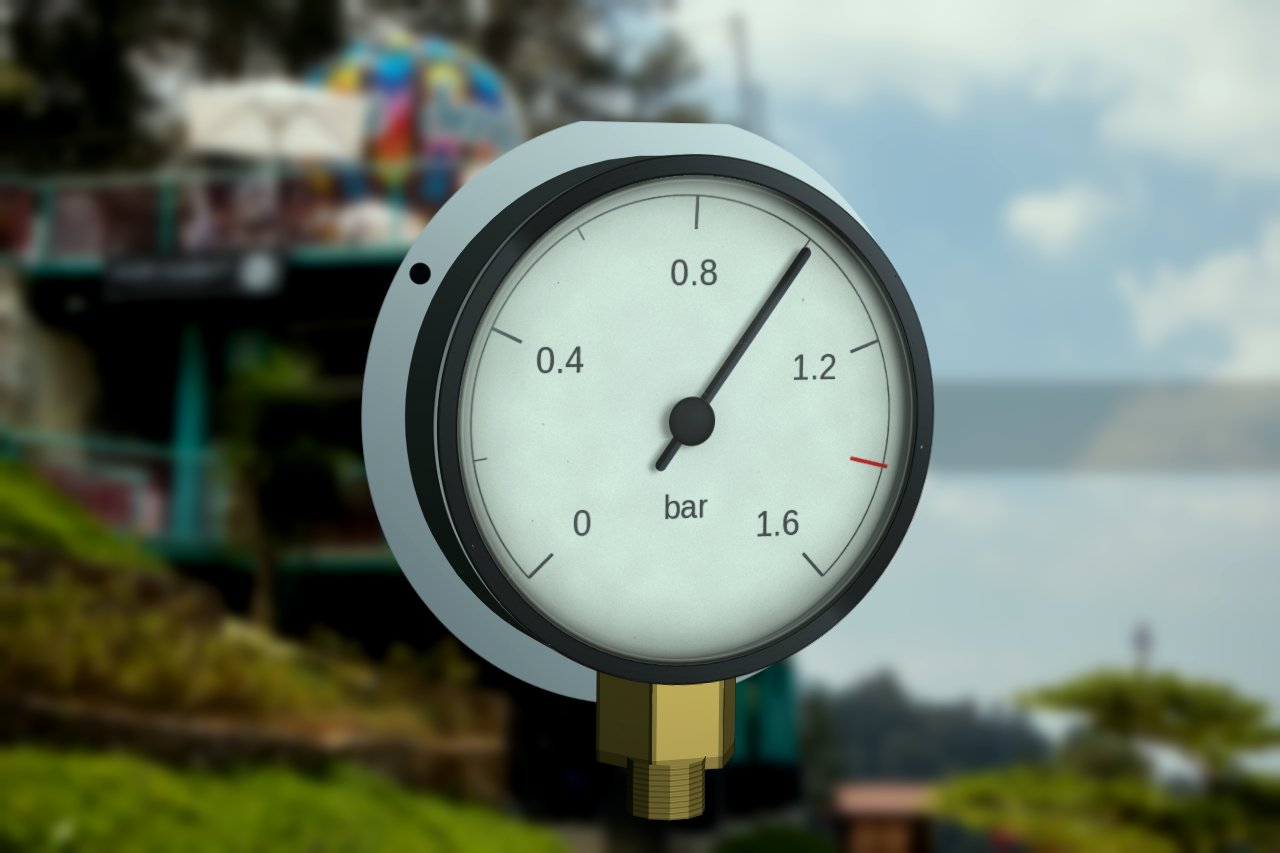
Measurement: 1 bar
